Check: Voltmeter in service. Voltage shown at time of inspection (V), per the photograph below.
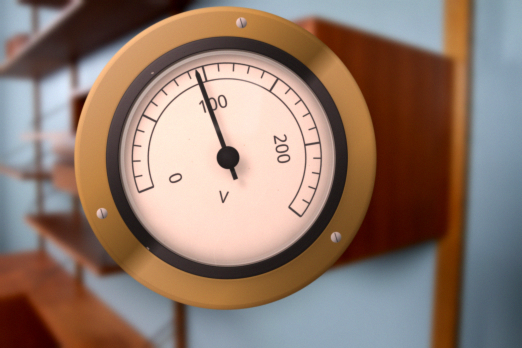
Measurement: 95 V
